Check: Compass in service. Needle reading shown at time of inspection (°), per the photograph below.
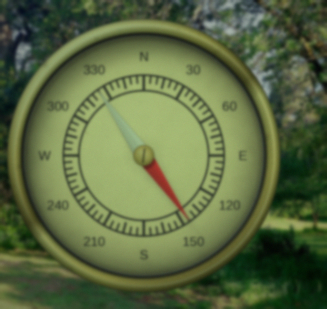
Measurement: 145 °
